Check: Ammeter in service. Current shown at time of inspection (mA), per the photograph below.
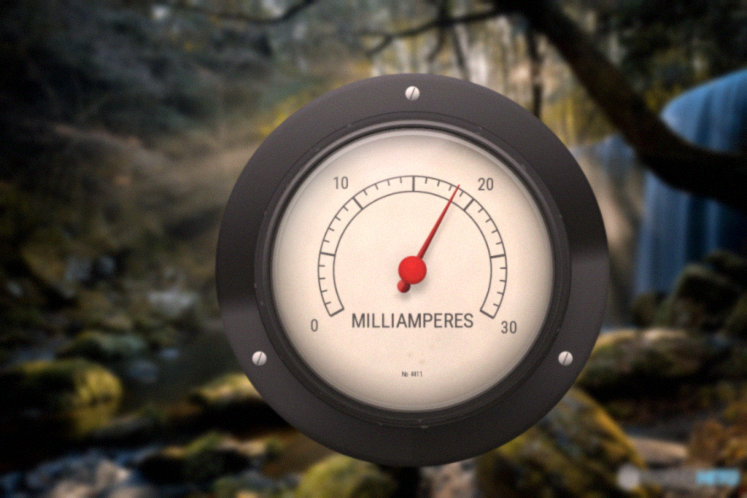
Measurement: 18.5 mA
